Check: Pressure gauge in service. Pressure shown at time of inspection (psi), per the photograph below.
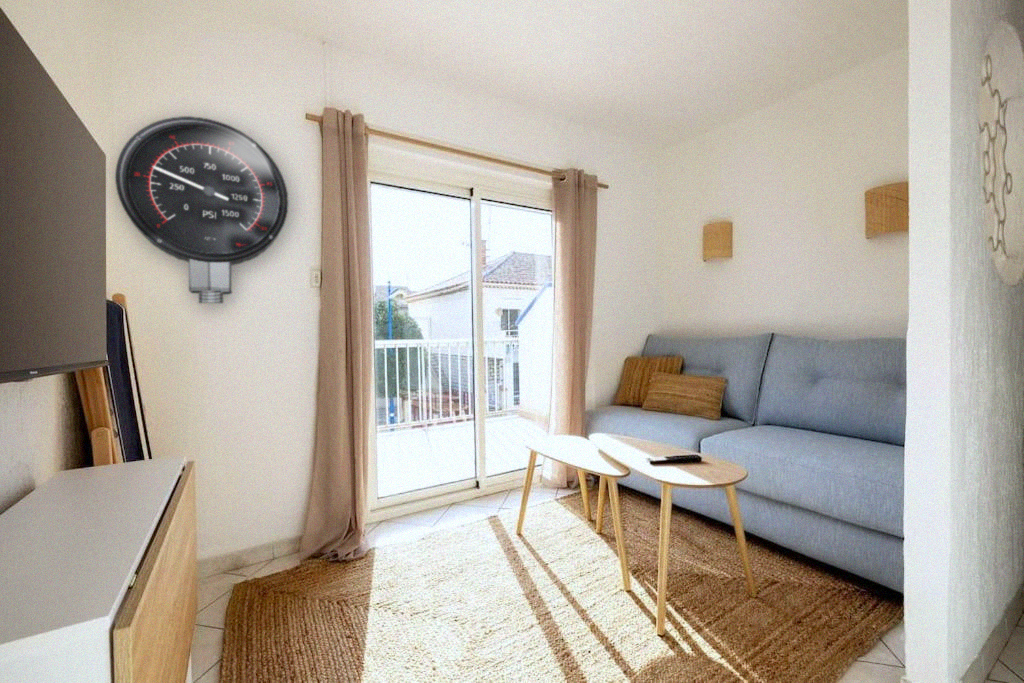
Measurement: 350 psi
